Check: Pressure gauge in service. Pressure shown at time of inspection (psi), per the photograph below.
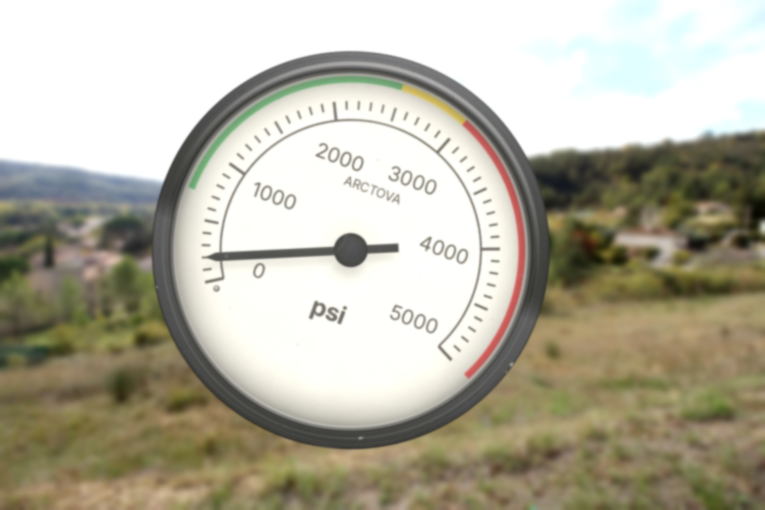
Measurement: 200 psi
